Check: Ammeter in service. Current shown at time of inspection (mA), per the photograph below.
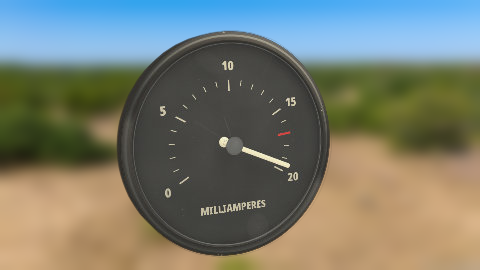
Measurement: 19.5 mA
